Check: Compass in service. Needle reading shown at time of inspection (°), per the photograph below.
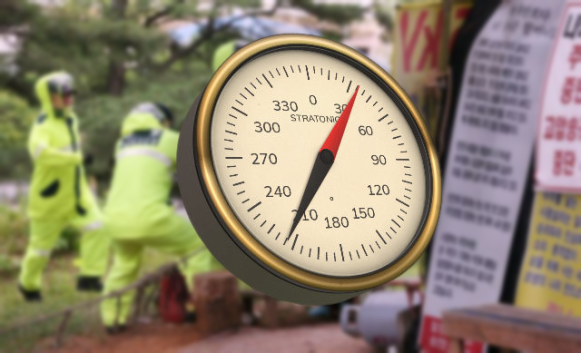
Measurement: 35 °
